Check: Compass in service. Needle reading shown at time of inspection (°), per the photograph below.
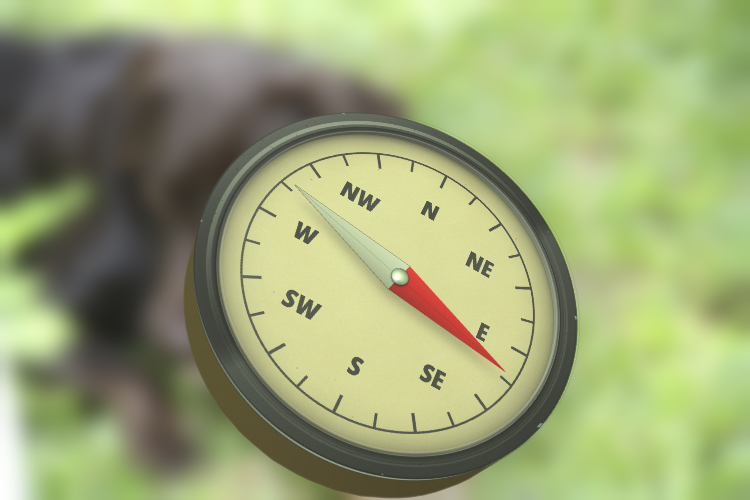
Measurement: 105 °
